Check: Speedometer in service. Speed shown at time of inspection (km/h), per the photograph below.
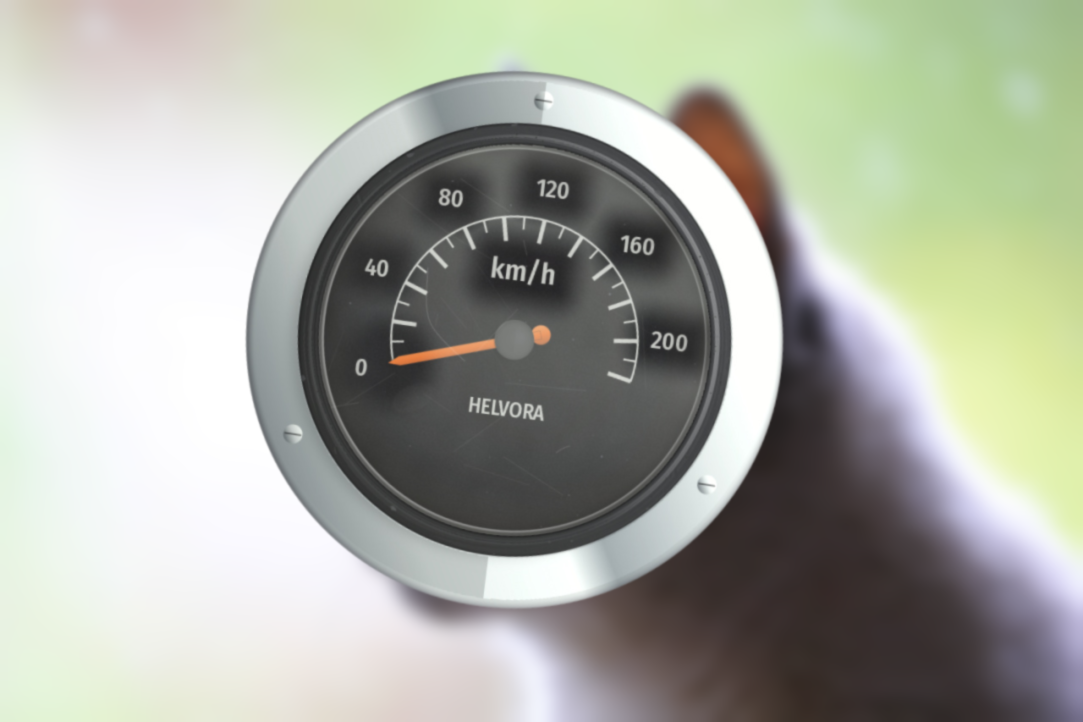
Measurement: 0 km/h
